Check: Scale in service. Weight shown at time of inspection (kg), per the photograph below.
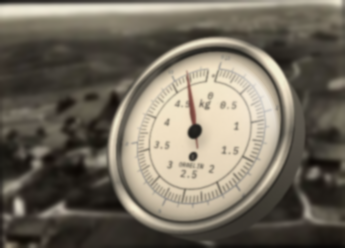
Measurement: 4.75 kg
